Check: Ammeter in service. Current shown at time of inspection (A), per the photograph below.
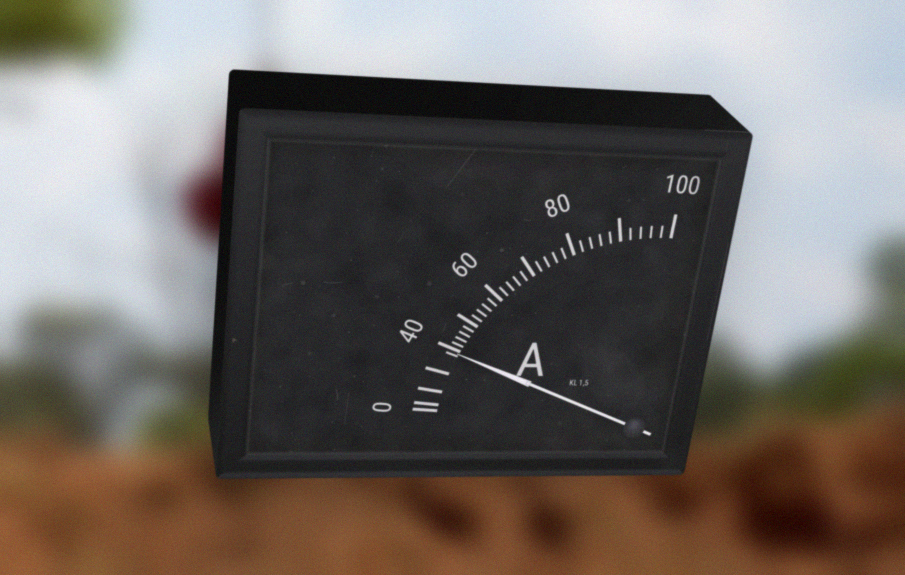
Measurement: 40 A
